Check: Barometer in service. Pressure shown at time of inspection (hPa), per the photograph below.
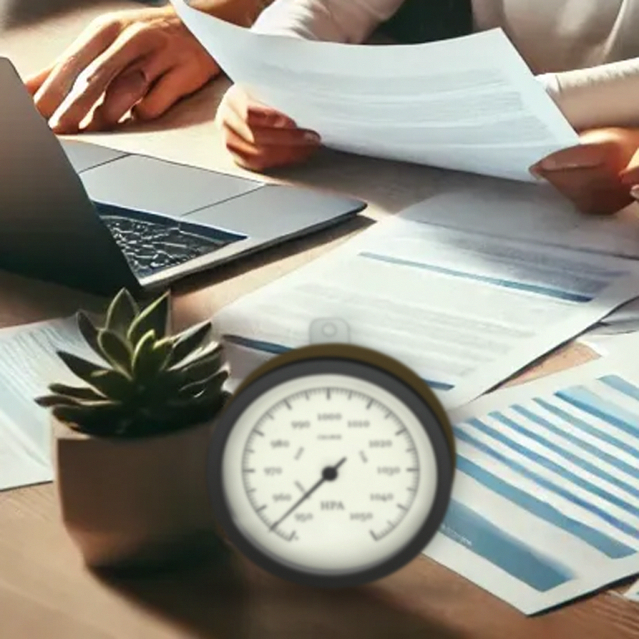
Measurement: 955 hPa
